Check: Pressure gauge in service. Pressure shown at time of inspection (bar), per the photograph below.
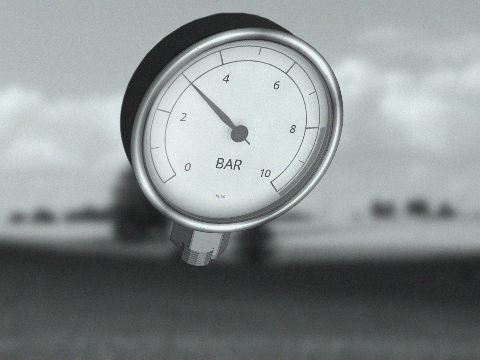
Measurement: 3 bar
